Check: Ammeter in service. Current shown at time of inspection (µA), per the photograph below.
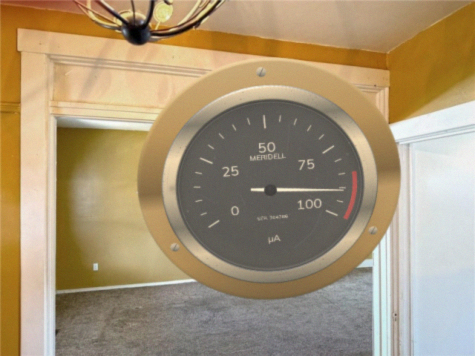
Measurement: 90 µA
